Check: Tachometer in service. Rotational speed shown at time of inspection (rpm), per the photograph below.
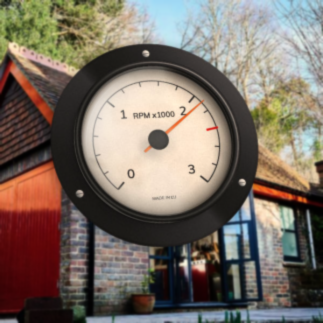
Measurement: 2100 rpm
